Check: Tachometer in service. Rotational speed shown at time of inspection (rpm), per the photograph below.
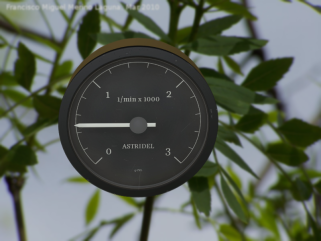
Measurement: 500 rpm
